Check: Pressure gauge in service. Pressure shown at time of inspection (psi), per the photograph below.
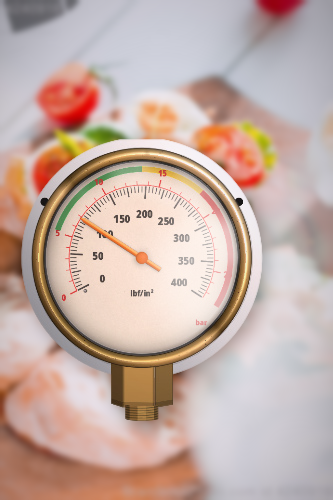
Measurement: 100 psi
